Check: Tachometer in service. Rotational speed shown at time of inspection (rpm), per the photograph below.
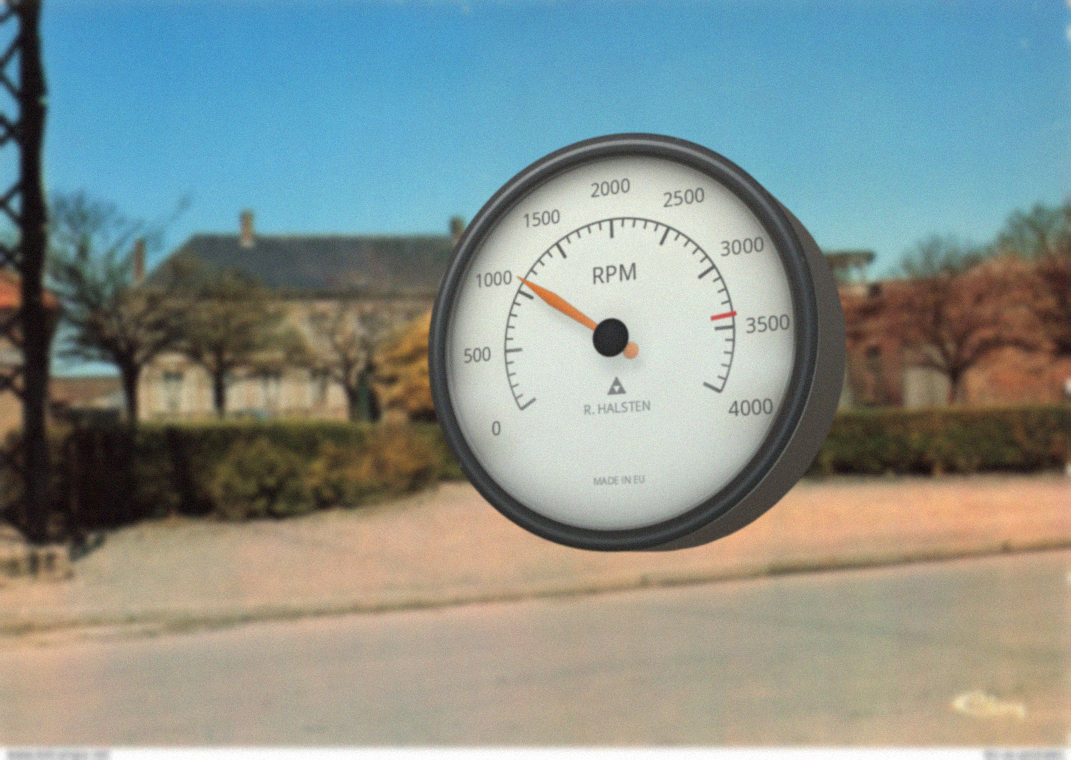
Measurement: 1100 rpm
